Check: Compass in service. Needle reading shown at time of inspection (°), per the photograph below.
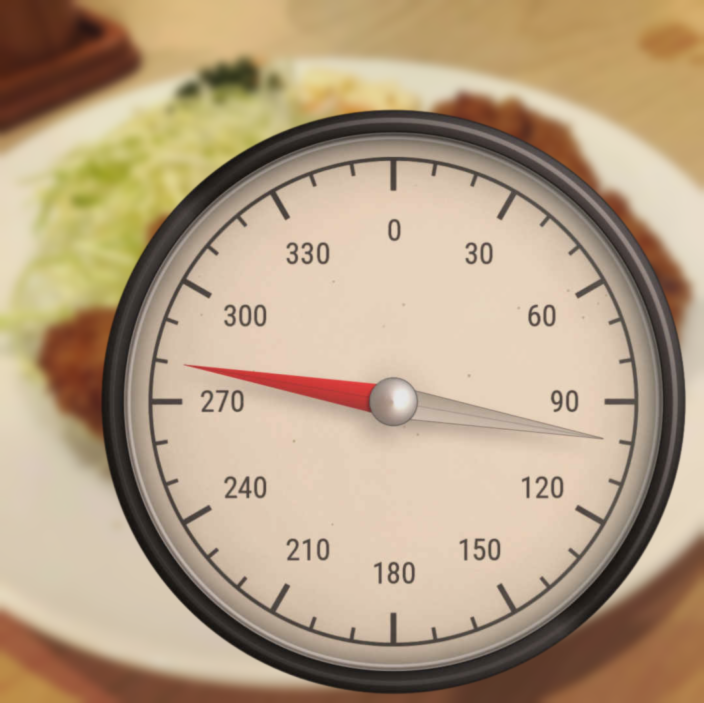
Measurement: 280 °
